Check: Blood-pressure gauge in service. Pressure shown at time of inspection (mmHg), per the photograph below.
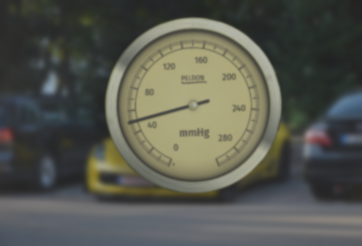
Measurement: 50 mmHg
